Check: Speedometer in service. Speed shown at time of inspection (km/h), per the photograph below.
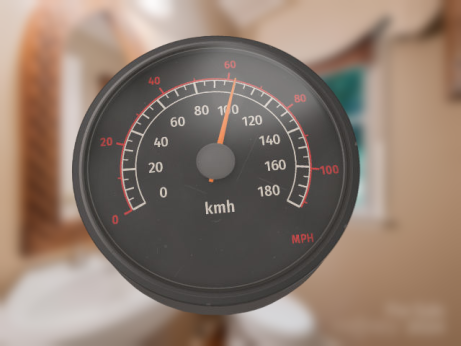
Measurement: 100 km/h
